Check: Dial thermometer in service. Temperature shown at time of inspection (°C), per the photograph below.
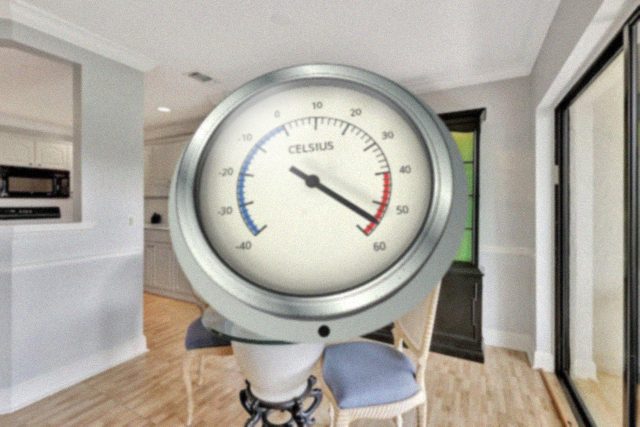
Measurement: 56 °C
